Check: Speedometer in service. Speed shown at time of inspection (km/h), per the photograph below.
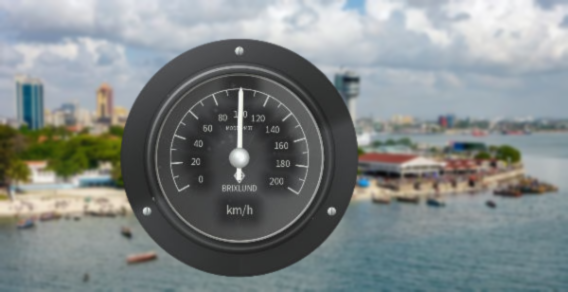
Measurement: 100 km/h
